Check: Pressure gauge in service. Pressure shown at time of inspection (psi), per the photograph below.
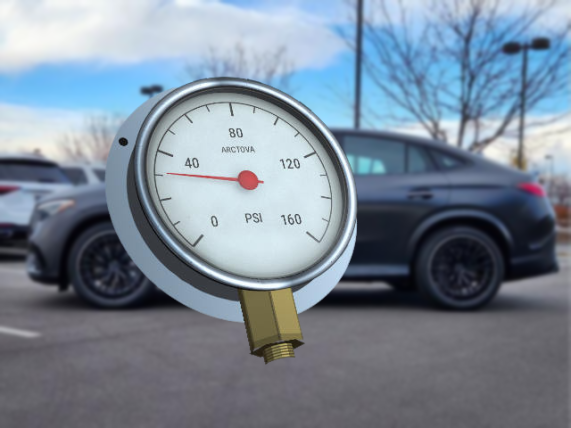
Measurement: 30 psi
